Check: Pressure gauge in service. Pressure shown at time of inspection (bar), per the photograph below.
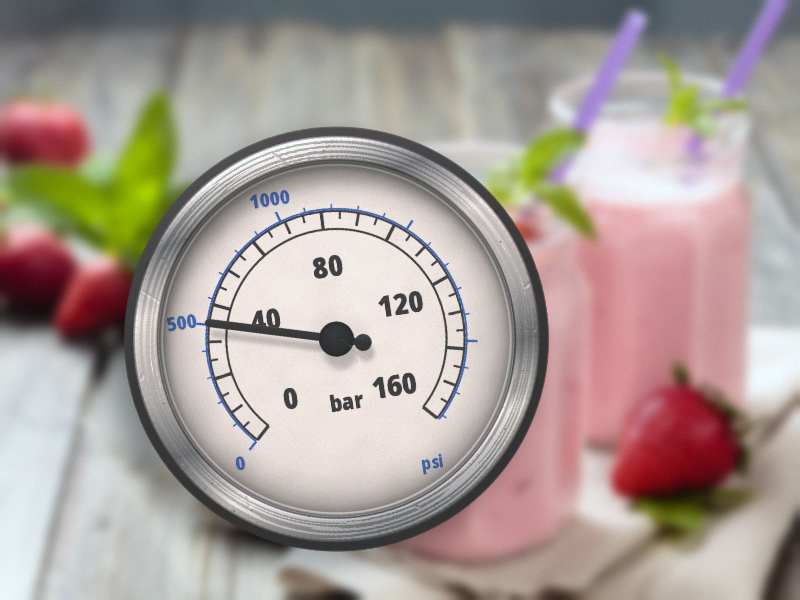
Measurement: 35 bar
